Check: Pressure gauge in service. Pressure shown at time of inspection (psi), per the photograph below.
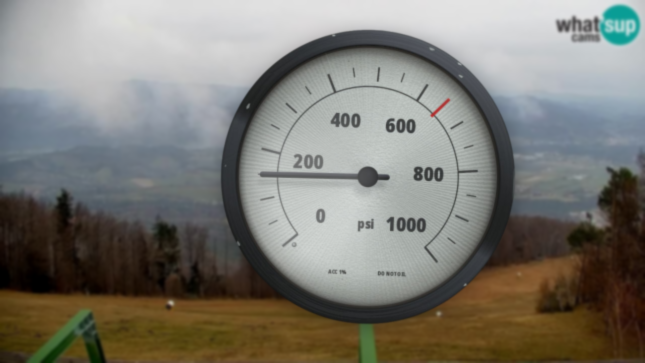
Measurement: 150 psi
